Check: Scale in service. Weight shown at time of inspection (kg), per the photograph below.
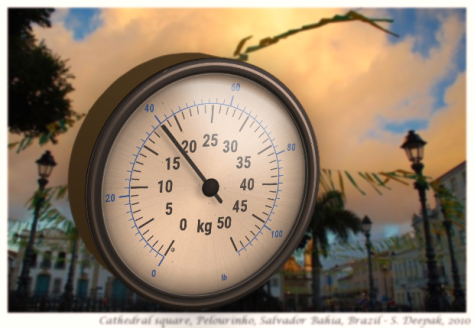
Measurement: 18 kg
